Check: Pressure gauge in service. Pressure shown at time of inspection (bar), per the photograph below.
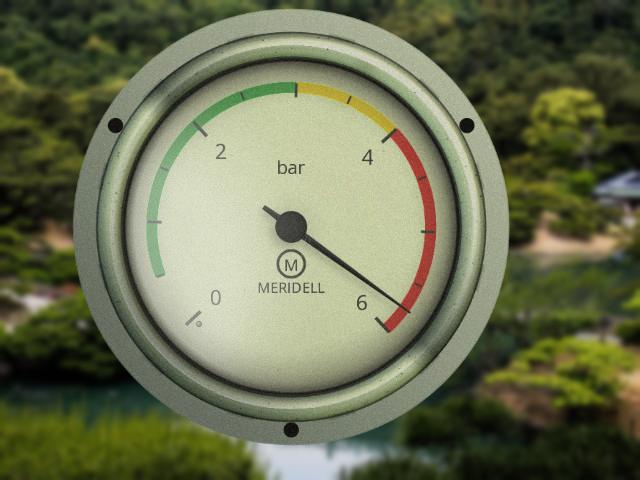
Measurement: 5.75 bar
